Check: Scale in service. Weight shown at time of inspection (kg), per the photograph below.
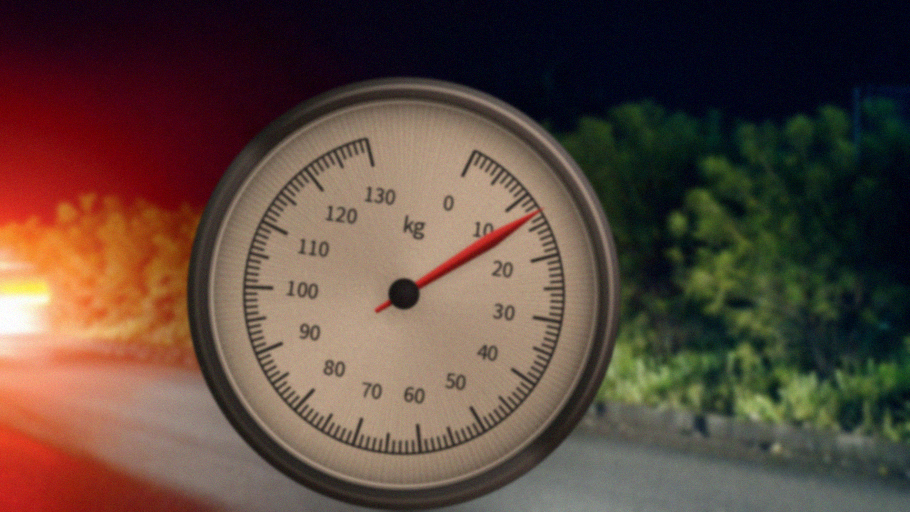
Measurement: 13 kg
